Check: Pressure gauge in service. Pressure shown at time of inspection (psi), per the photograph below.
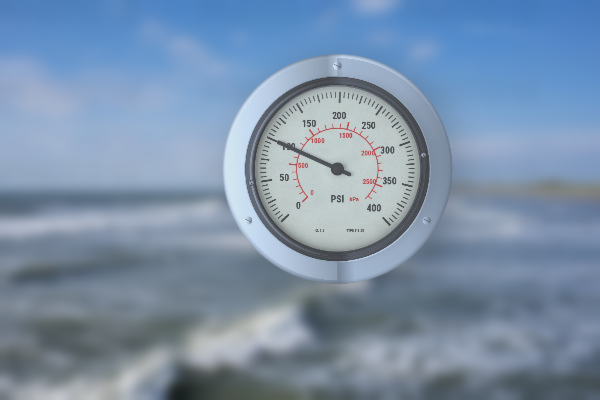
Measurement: 100 psi
